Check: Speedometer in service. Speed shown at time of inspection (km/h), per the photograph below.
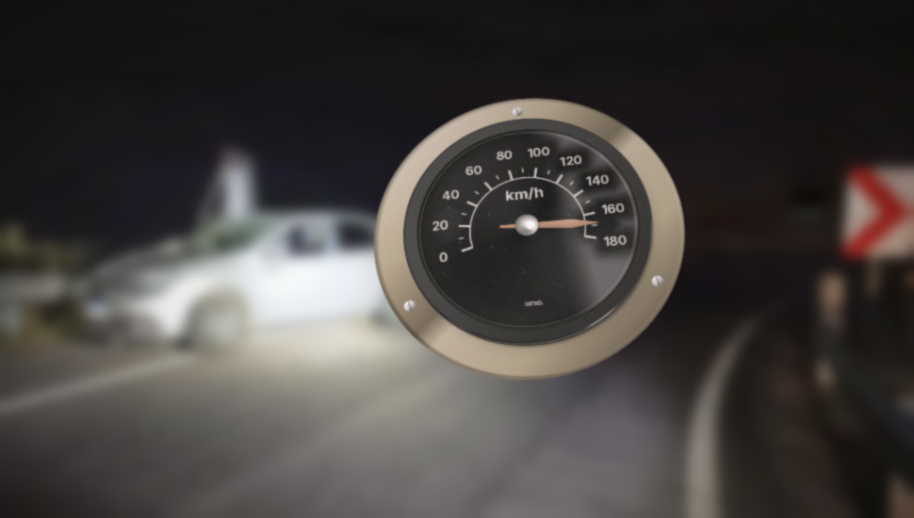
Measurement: 170 km/h
